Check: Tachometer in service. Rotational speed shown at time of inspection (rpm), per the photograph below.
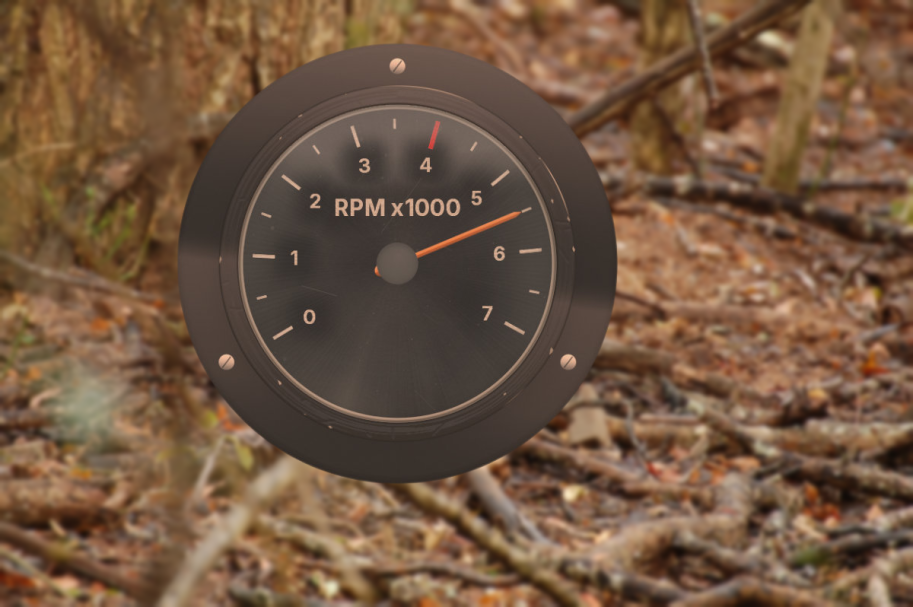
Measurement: 5500 rpm
